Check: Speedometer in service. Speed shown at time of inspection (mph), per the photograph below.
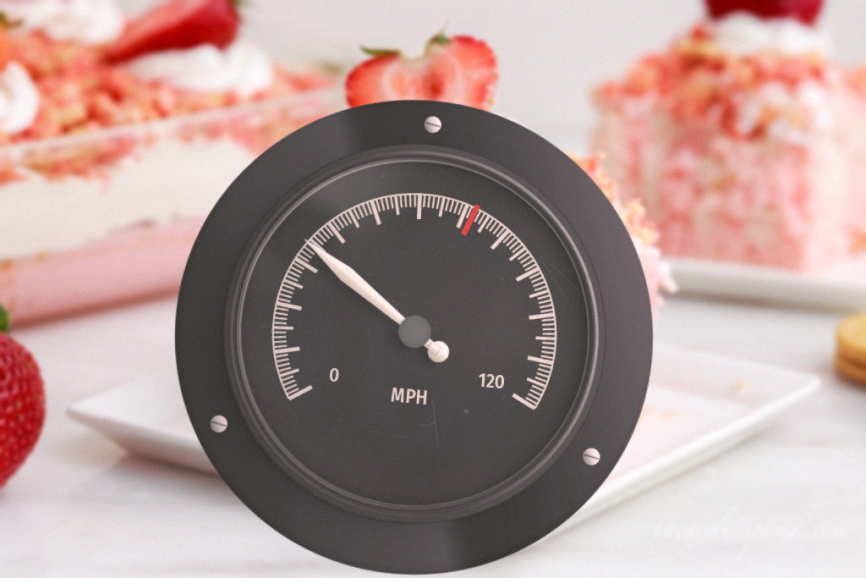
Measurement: 34 mph
